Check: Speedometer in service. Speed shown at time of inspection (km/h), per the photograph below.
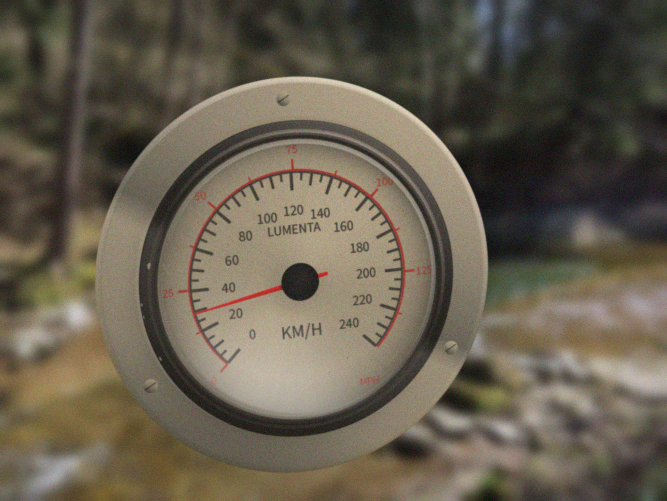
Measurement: 30 km/h
